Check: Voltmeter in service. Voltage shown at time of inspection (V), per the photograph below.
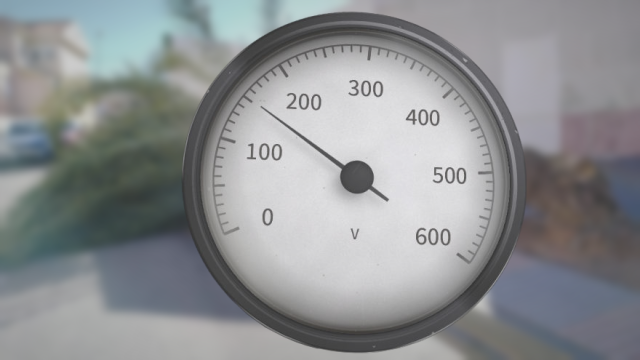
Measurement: 150 V
